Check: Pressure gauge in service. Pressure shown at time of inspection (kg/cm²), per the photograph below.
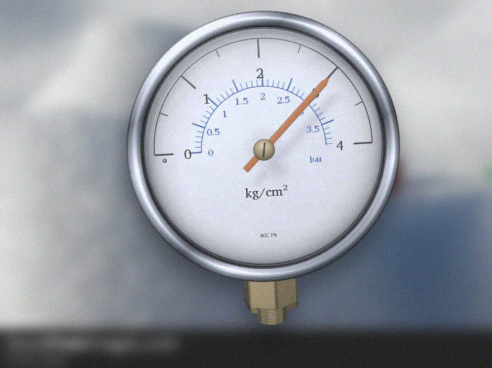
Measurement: 3 kg/cm²
